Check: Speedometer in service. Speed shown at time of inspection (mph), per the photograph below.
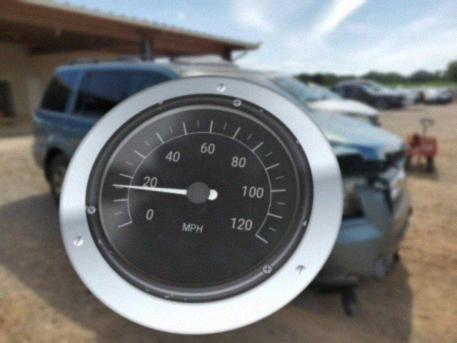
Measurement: 15 mph
